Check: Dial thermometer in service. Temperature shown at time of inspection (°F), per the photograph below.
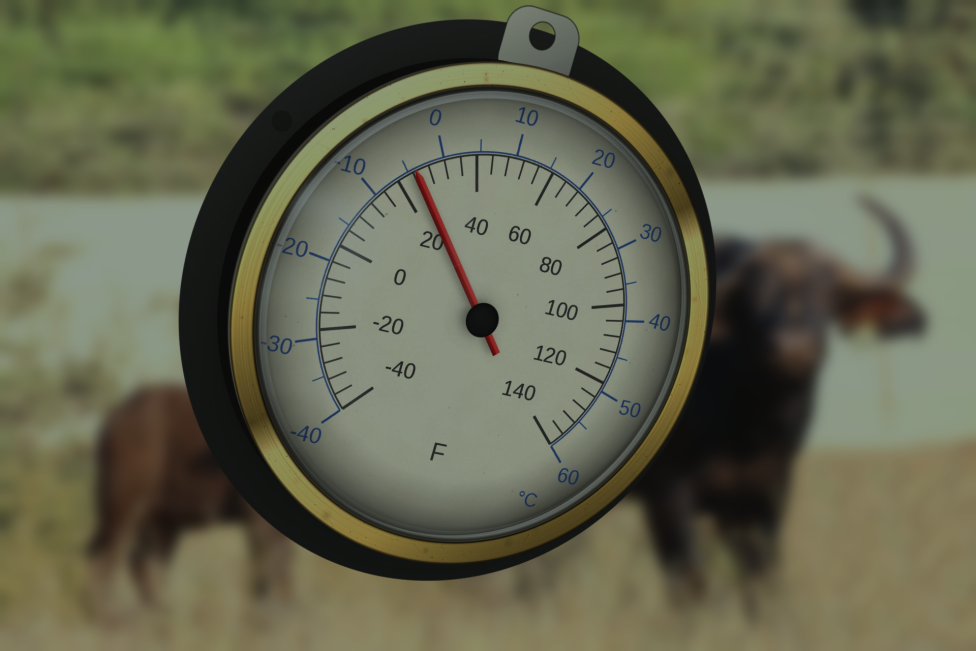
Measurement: 24 °F
